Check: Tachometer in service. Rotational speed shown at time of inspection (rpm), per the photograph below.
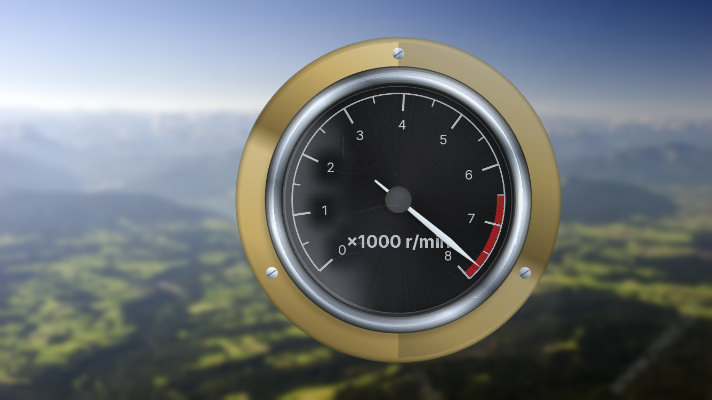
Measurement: 7750 rpm
